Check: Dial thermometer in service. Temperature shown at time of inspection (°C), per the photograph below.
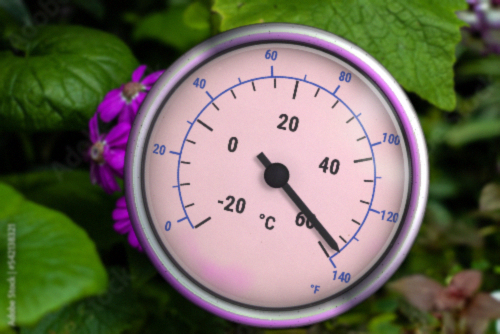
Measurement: 58 °C
